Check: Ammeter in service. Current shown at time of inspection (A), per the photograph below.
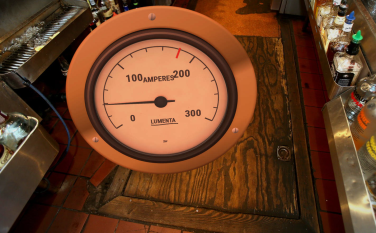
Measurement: 40 A
